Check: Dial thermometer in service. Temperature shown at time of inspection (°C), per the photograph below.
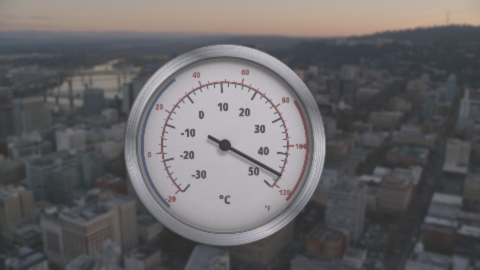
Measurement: 46 °C
